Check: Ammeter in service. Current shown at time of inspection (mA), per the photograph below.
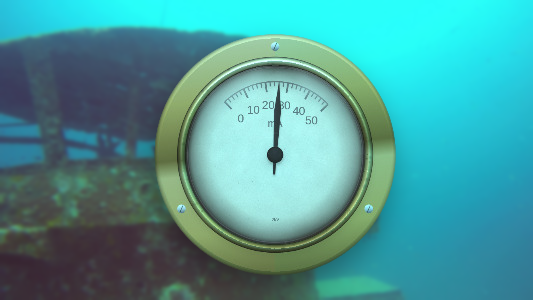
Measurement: 26 mA
